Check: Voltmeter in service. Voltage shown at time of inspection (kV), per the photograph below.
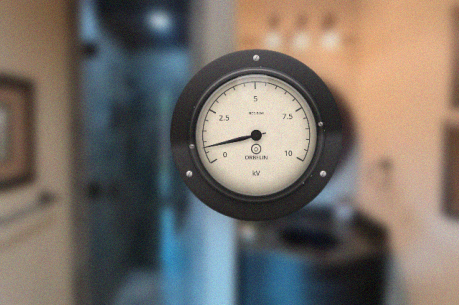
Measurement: 0.75 kV
